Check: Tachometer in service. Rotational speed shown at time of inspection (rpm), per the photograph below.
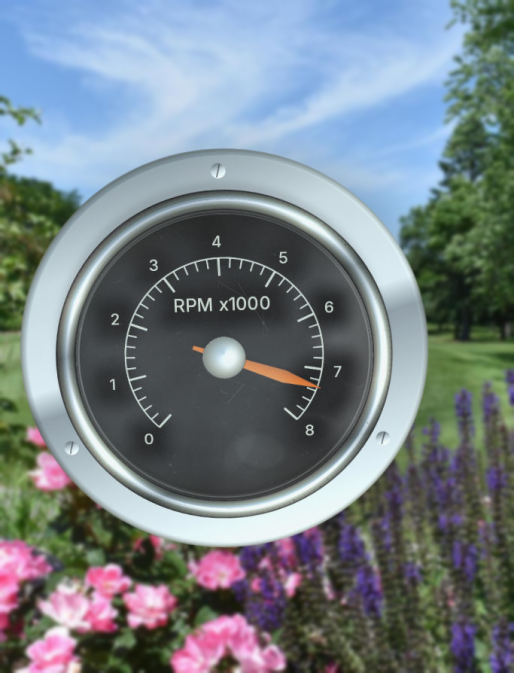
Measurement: 7300 rpm
